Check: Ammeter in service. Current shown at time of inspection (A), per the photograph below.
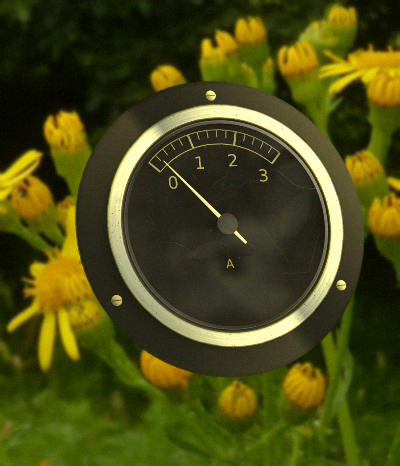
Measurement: 0.2 A
